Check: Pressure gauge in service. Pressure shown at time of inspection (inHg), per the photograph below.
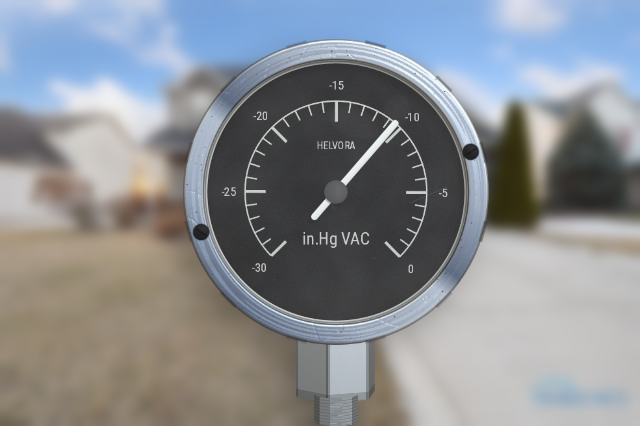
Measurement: -10.5 inHg
